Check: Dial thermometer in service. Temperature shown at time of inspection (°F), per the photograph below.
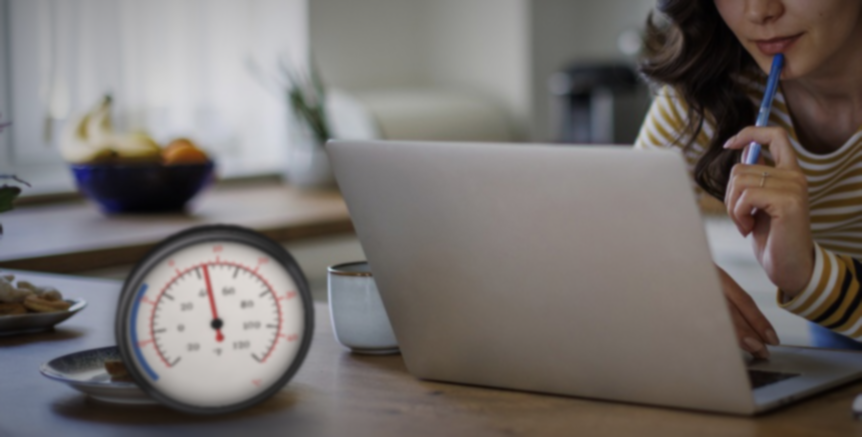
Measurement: 44 °F
